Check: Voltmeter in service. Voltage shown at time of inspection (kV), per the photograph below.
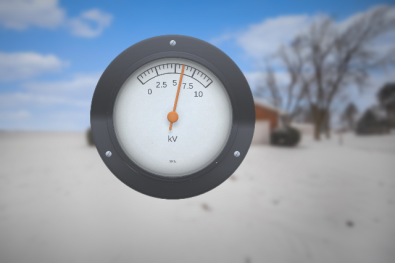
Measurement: 6 kV
